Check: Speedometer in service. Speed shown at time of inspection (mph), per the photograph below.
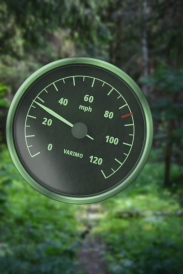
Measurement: 27.5 mph
